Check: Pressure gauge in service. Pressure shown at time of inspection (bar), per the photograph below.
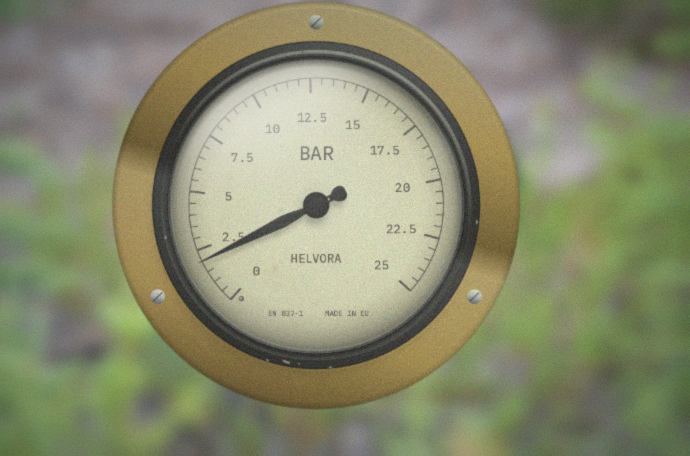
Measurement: 2 bar
